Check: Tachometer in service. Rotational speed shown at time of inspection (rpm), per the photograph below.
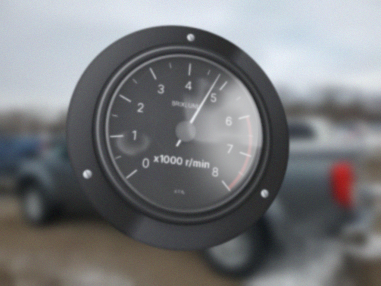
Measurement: 4750 rpm
